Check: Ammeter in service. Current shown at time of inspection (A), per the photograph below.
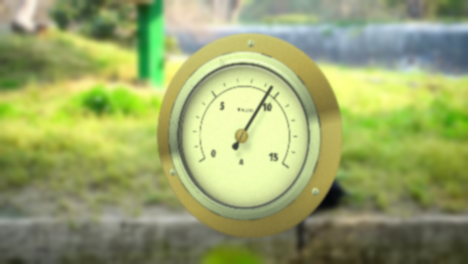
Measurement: 9.5 A
